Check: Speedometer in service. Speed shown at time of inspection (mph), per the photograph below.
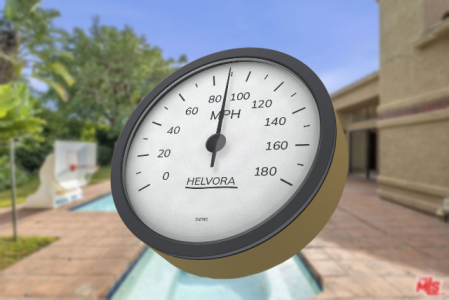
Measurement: 90 mph
